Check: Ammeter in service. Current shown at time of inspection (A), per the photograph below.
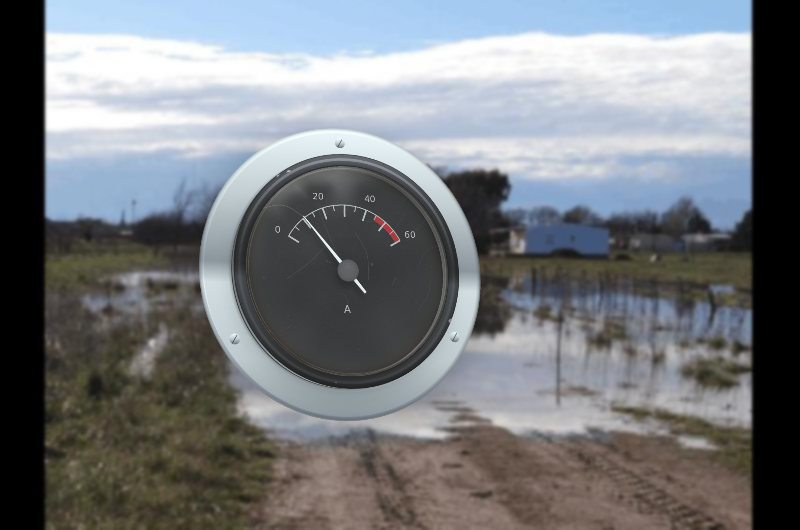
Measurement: 10 A
